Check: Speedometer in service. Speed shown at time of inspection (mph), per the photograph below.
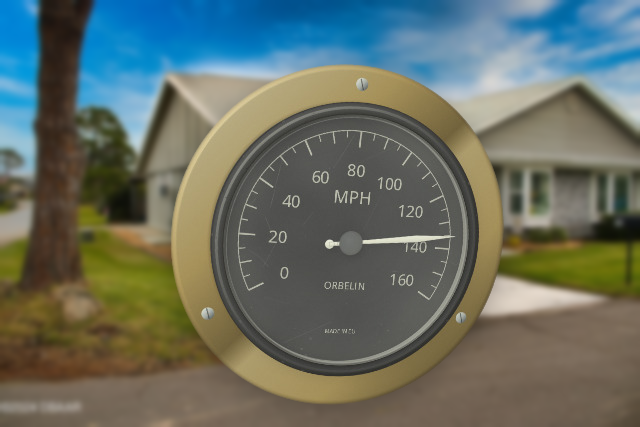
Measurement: 135 mph
